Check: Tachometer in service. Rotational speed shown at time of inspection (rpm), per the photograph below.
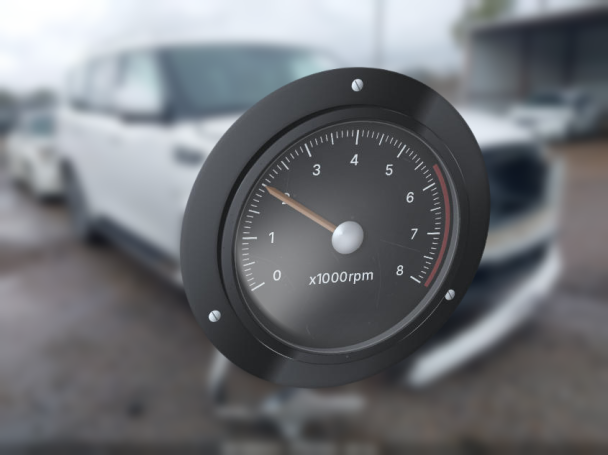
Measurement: 2000 rpm
